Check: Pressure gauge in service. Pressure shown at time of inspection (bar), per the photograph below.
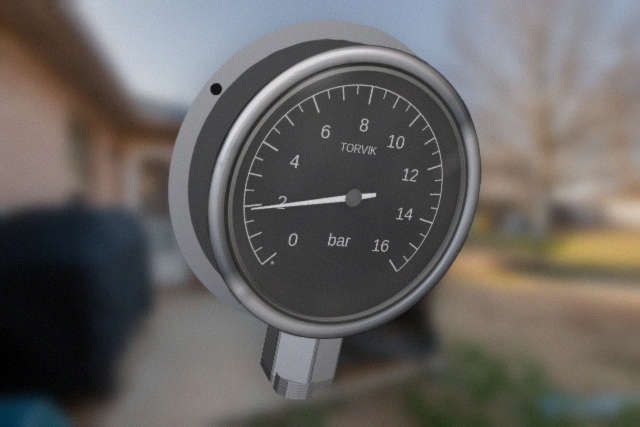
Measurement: 2 bar
